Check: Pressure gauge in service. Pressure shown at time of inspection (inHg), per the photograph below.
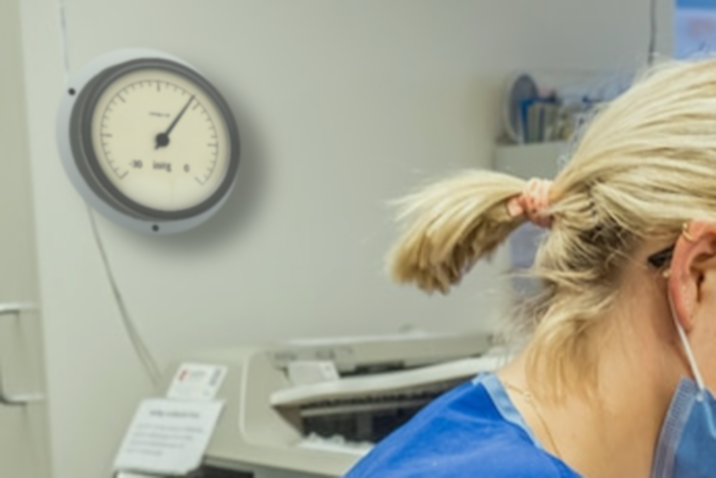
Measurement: -11 inHg
